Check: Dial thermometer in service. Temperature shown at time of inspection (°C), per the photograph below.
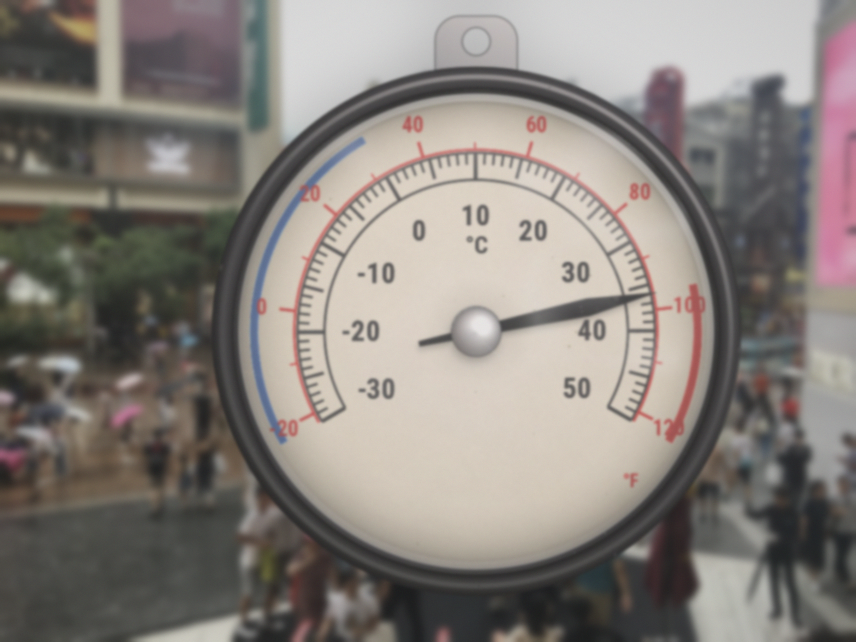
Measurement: 36 °C
